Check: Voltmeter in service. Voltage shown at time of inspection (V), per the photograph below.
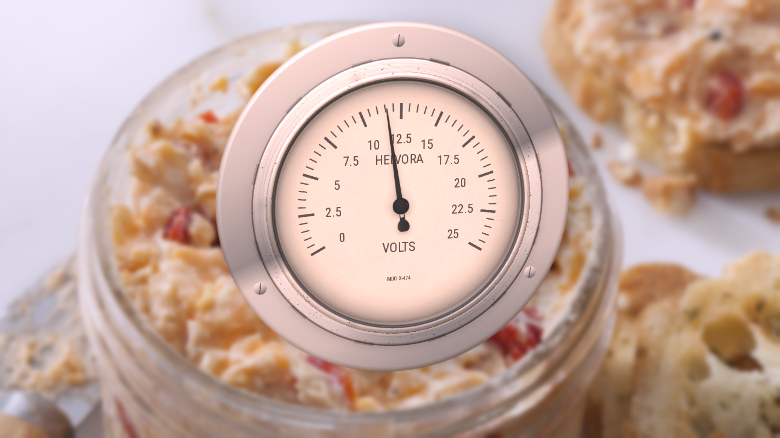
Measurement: 11.5 V
